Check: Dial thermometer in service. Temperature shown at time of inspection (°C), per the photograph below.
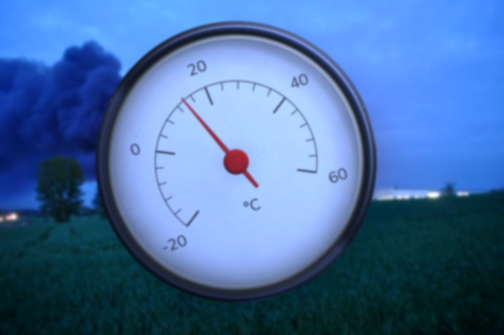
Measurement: 14 °C
